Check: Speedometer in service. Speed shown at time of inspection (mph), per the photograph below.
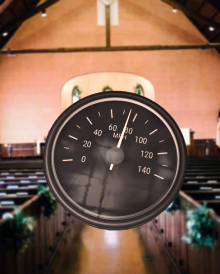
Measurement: 75 mph
